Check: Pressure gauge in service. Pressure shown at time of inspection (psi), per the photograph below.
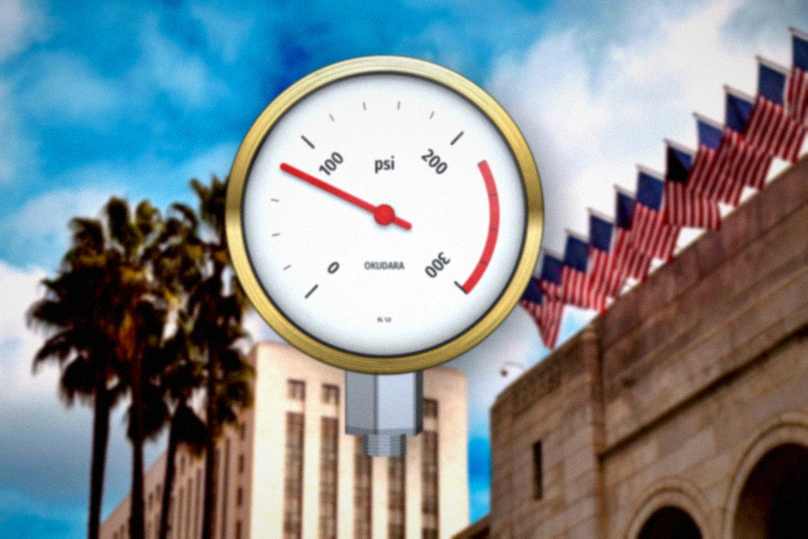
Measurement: 80 psi
